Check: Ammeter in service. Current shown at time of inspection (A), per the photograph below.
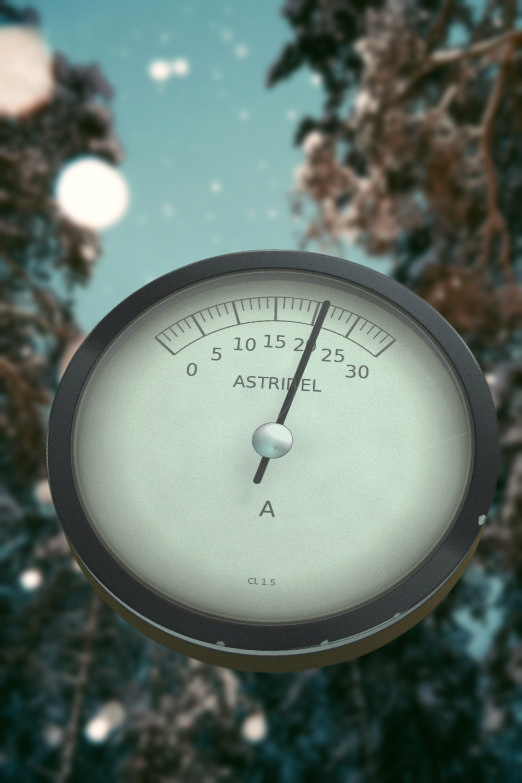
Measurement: 21 A
